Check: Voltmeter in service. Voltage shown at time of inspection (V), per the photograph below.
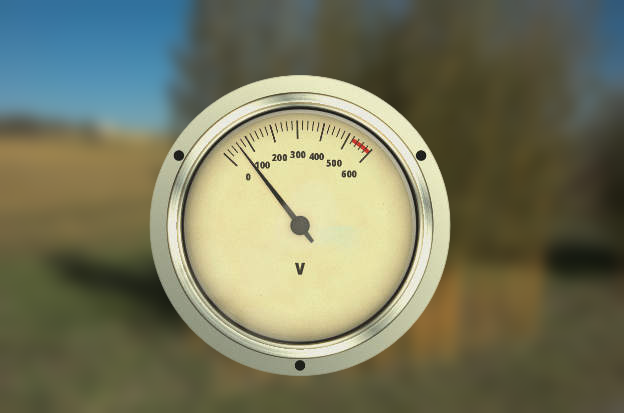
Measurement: 60 V
